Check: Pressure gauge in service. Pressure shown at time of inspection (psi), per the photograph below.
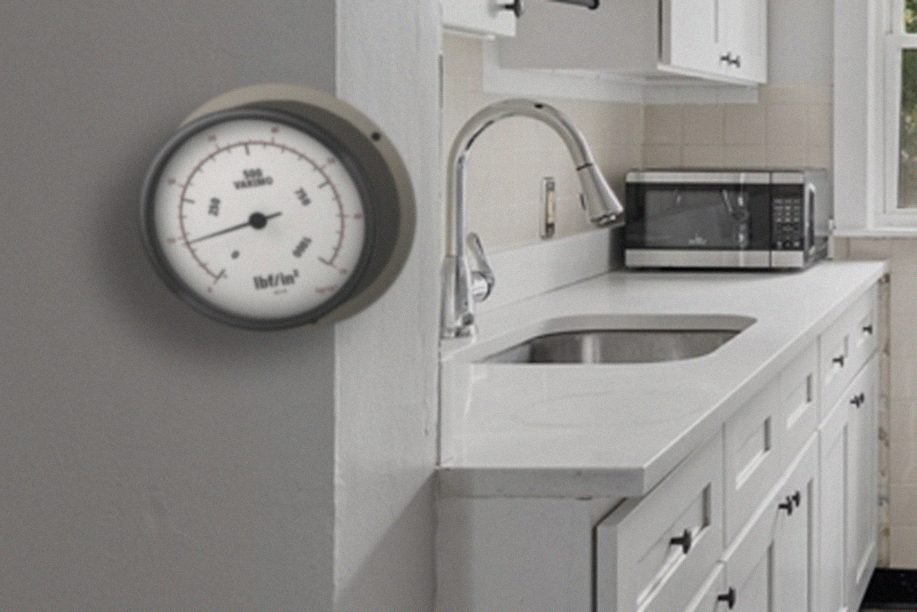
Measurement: 125 psi
